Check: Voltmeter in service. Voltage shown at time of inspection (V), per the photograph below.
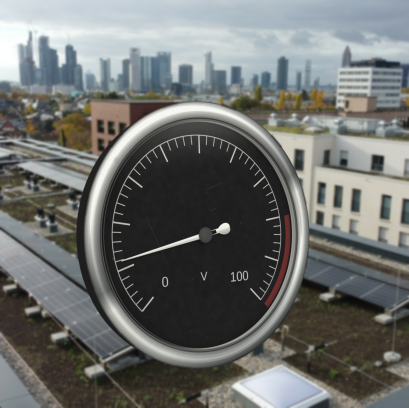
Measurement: 12 V
